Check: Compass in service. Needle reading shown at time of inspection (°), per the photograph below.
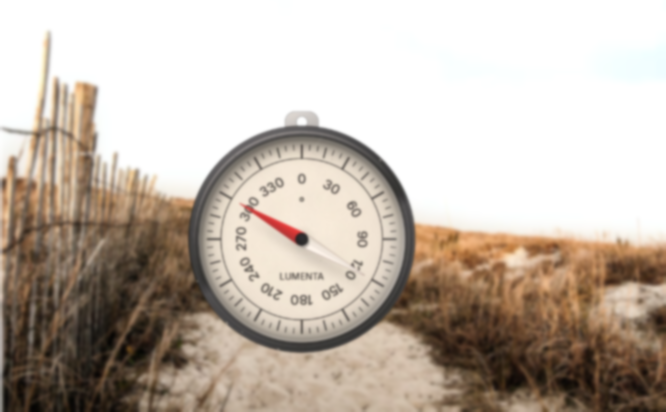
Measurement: 300 °
